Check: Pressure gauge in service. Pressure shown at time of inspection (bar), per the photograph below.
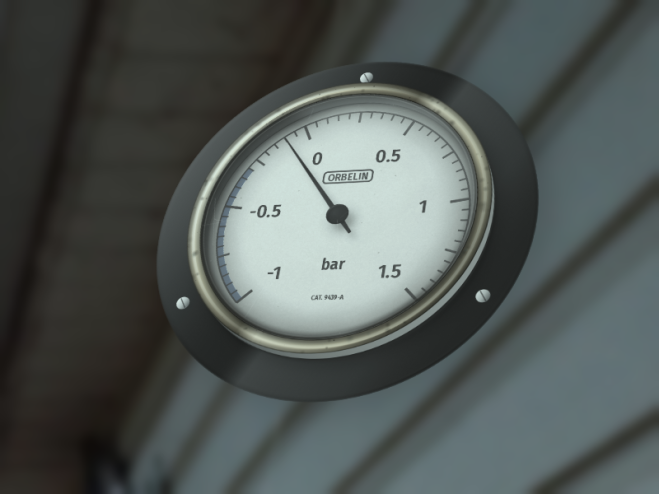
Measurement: -0.1 bar
